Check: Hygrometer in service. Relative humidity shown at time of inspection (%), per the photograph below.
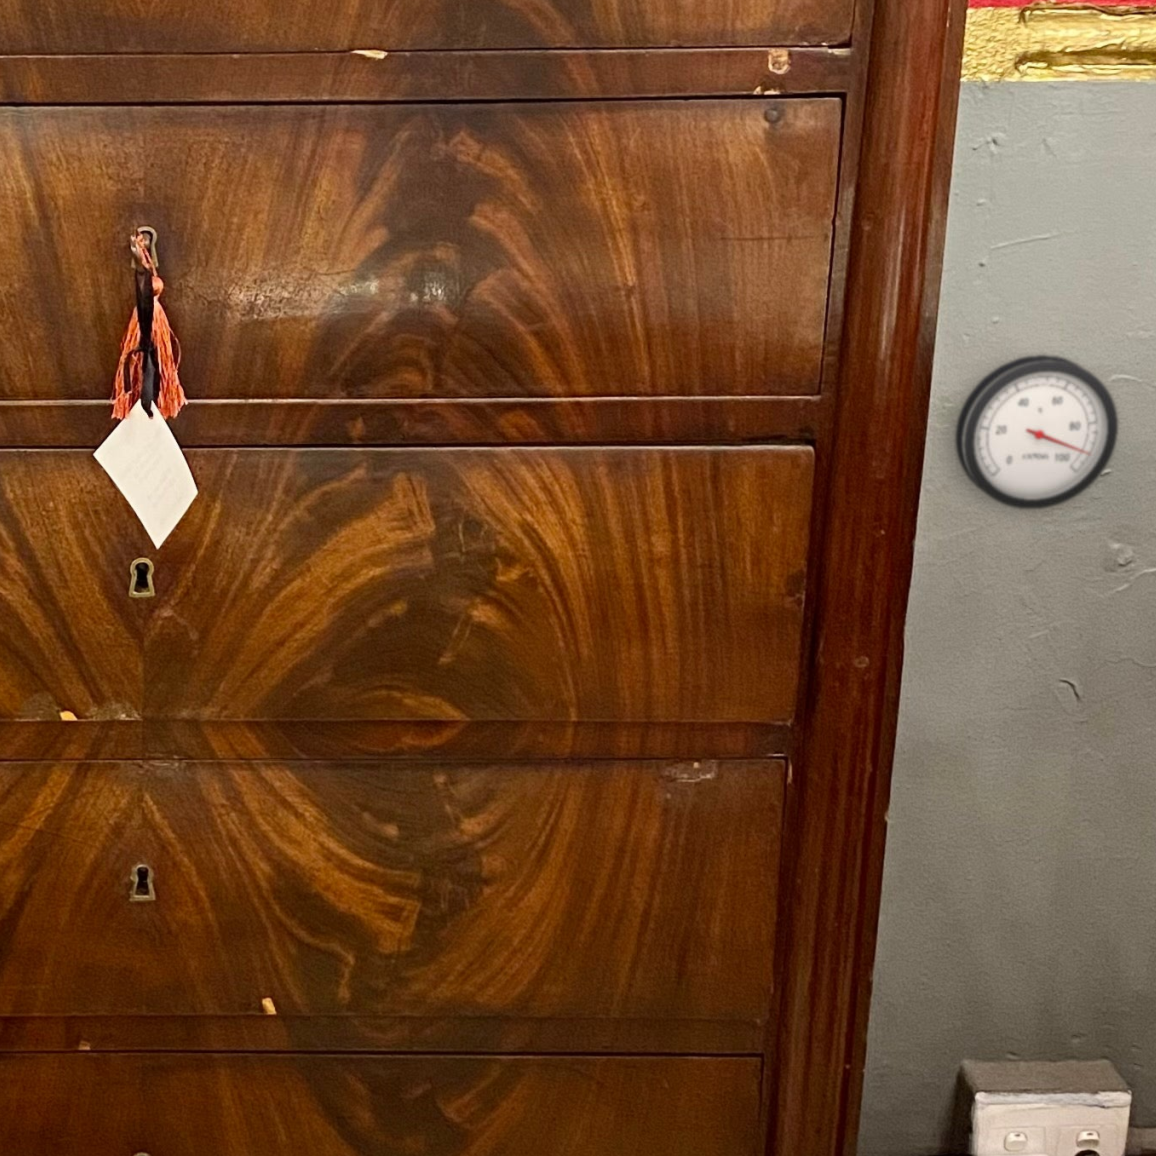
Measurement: 92 %
